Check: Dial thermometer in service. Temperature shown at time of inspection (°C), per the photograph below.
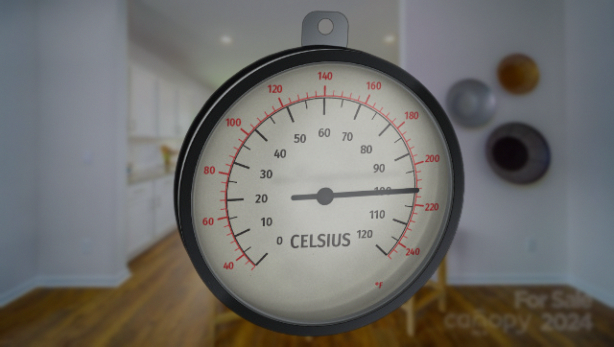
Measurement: 100 °C
